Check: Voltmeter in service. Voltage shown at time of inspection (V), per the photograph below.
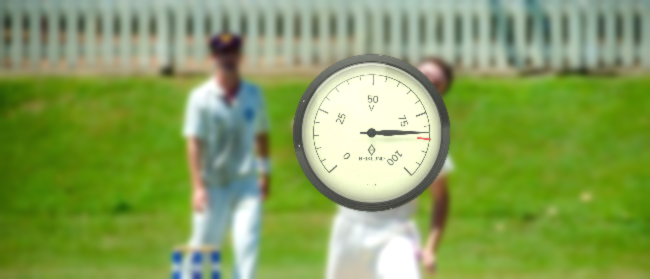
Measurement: 82.5 V
